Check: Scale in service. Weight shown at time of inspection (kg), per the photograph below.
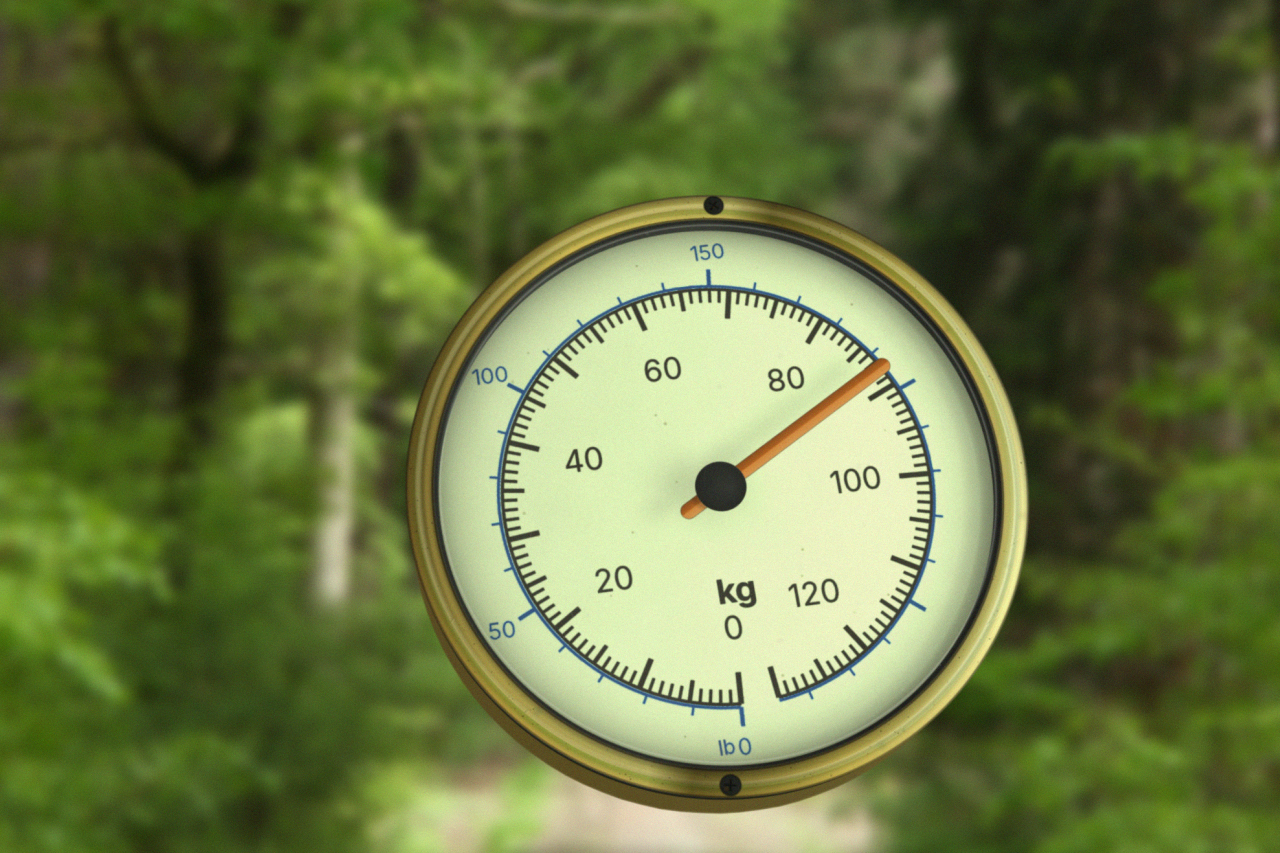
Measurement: 88 kg
